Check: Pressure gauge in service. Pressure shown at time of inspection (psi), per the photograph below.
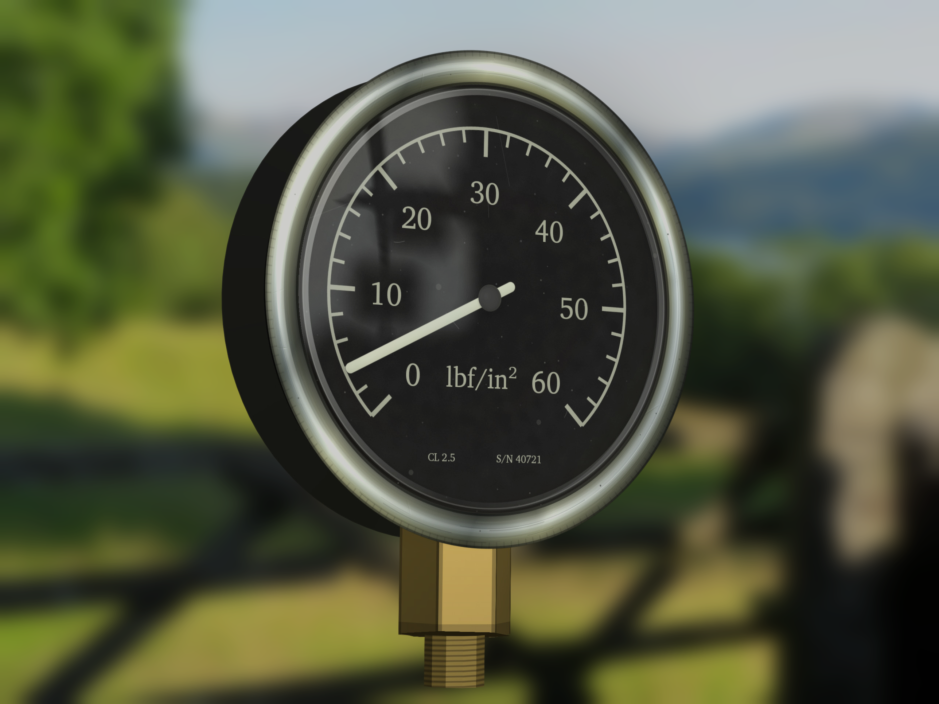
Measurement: 4 psi
